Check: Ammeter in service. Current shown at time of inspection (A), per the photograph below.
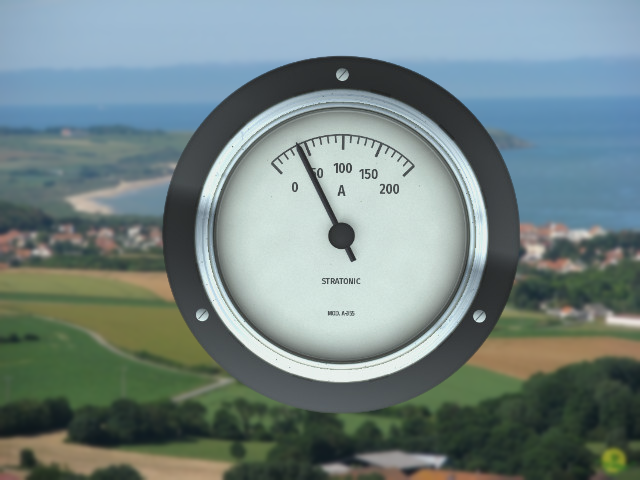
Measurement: 40 A
